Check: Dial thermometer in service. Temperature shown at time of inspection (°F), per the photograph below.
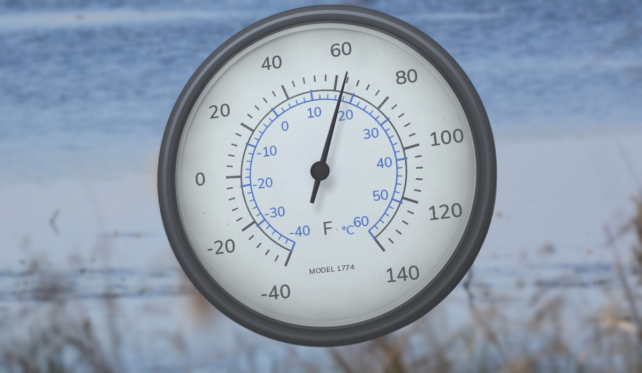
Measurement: 64 °F
